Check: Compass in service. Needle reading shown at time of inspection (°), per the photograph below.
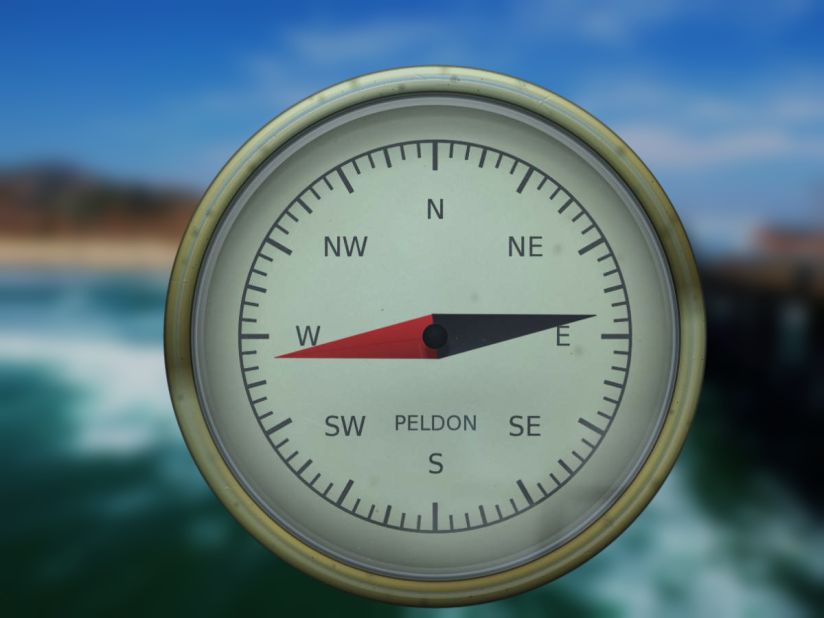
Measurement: 262.5 °
